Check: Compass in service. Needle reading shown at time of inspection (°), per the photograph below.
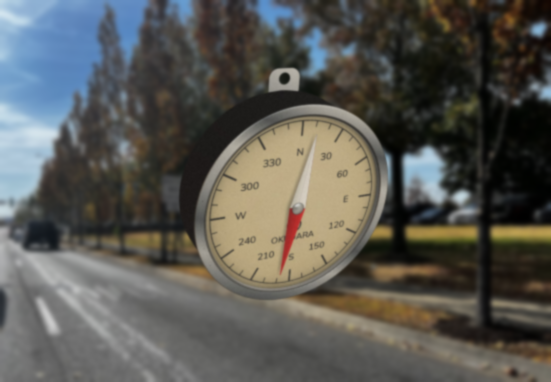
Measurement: 190 °
